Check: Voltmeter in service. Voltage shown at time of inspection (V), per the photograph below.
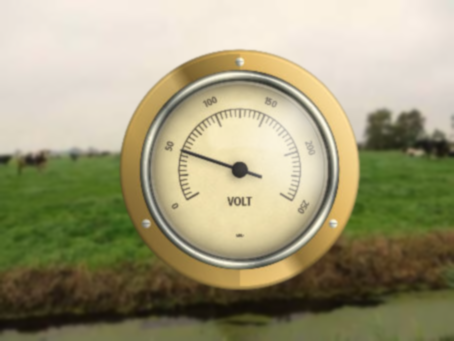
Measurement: 50 V
